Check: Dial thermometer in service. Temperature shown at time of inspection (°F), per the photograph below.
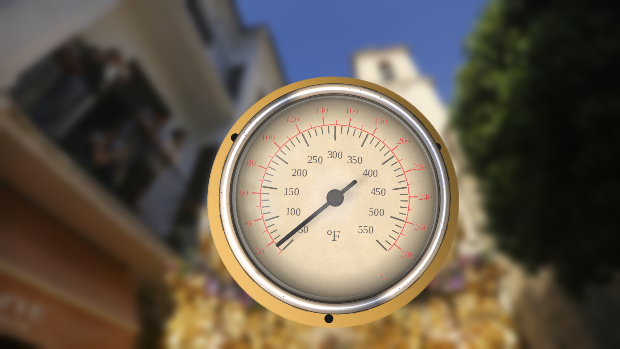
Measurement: 60 °F
